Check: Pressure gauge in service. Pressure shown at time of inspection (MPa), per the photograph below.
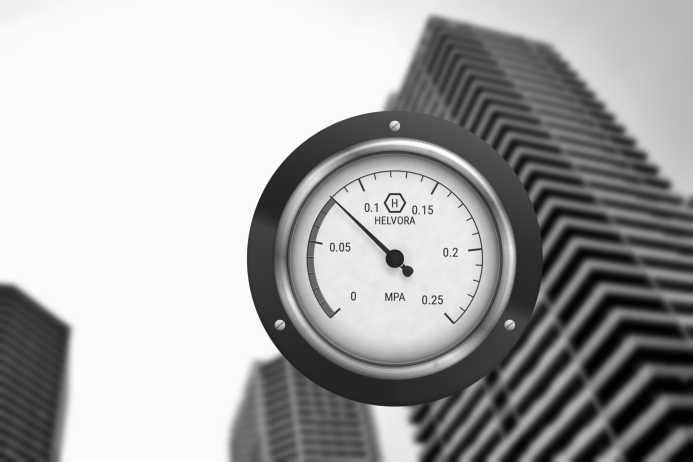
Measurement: 0.08 MPa
